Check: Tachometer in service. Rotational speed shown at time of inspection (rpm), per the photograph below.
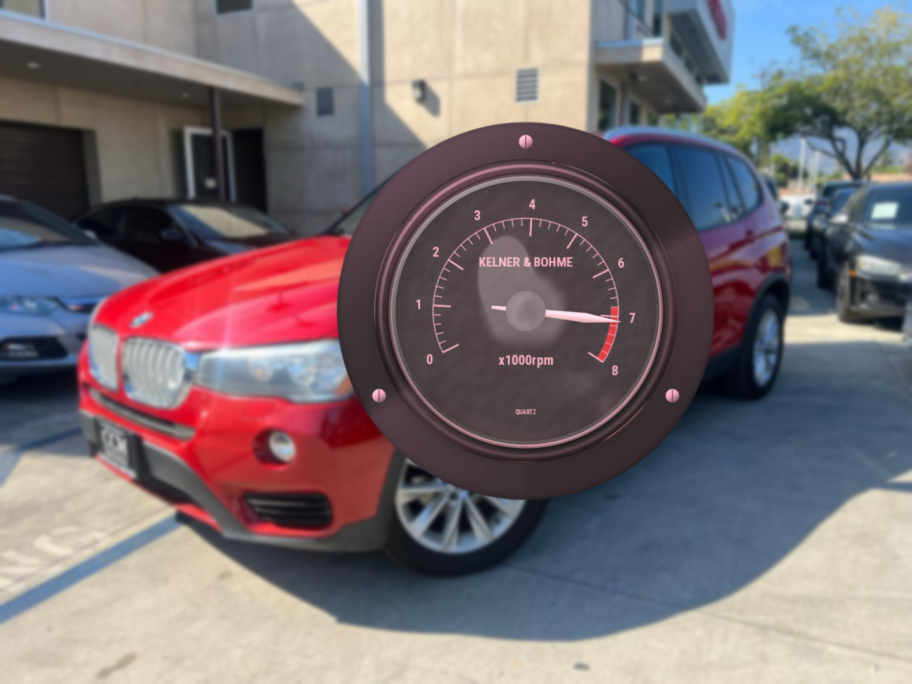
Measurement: 7100 rpm
